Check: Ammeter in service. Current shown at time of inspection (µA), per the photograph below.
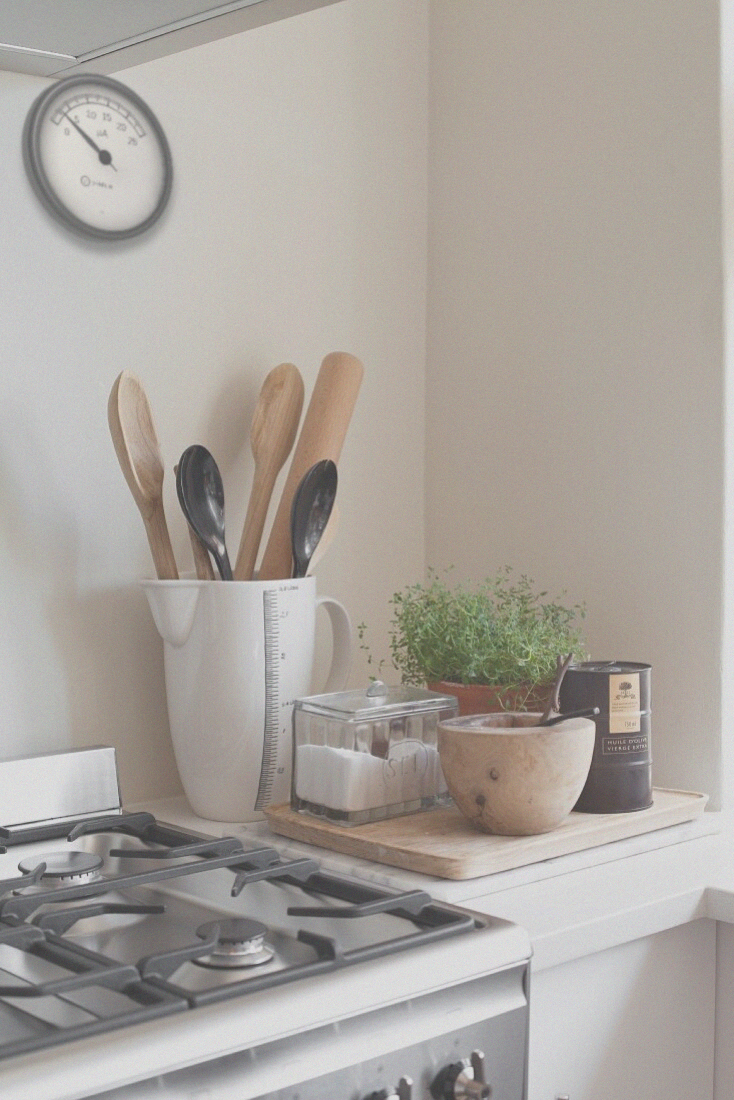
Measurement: 2.5 µA
